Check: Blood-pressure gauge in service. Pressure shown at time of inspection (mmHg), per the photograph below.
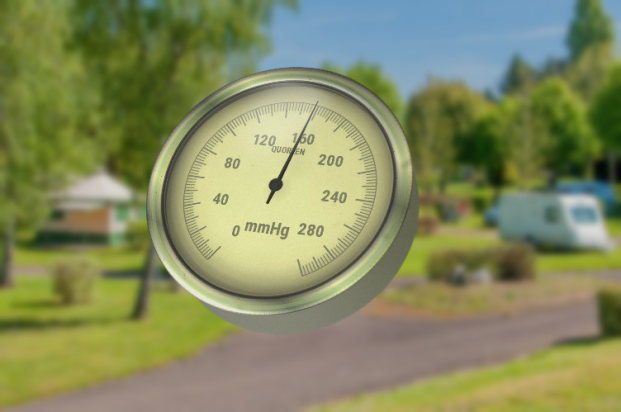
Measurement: 160 mmHg
